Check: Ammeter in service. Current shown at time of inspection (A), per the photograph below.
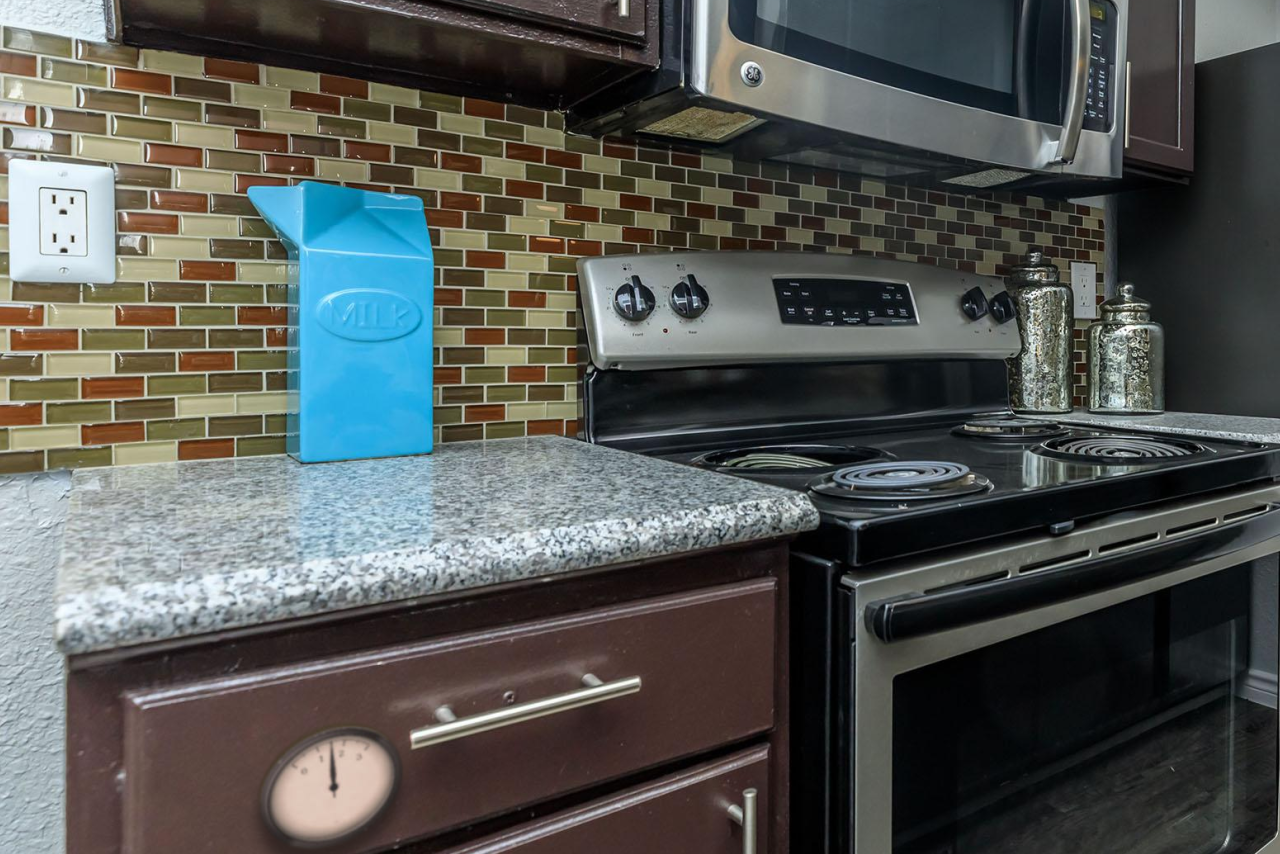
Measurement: 1.5 A
